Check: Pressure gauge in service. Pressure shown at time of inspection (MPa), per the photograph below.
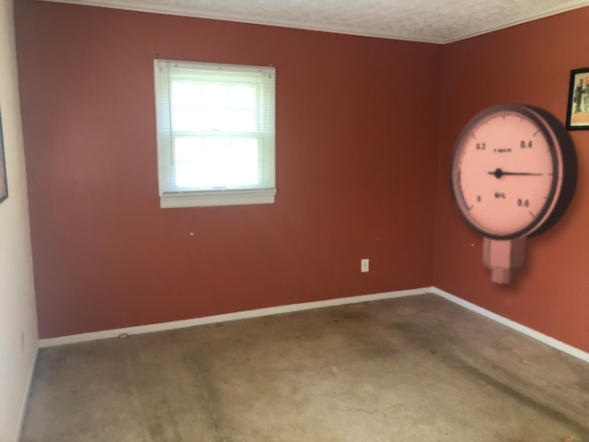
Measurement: 0.5 MPa
